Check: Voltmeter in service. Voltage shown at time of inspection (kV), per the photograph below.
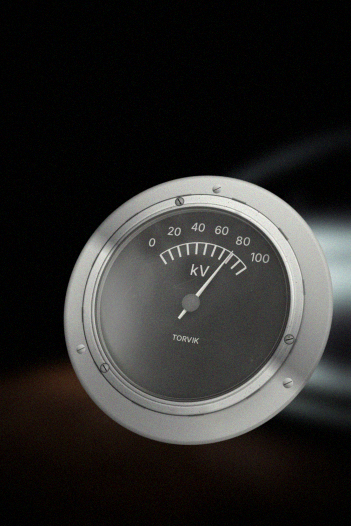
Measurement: 80 kV
